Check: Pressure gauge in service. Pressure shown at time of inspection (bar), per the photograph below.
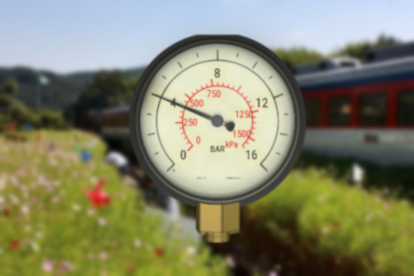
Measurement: 4 bar
